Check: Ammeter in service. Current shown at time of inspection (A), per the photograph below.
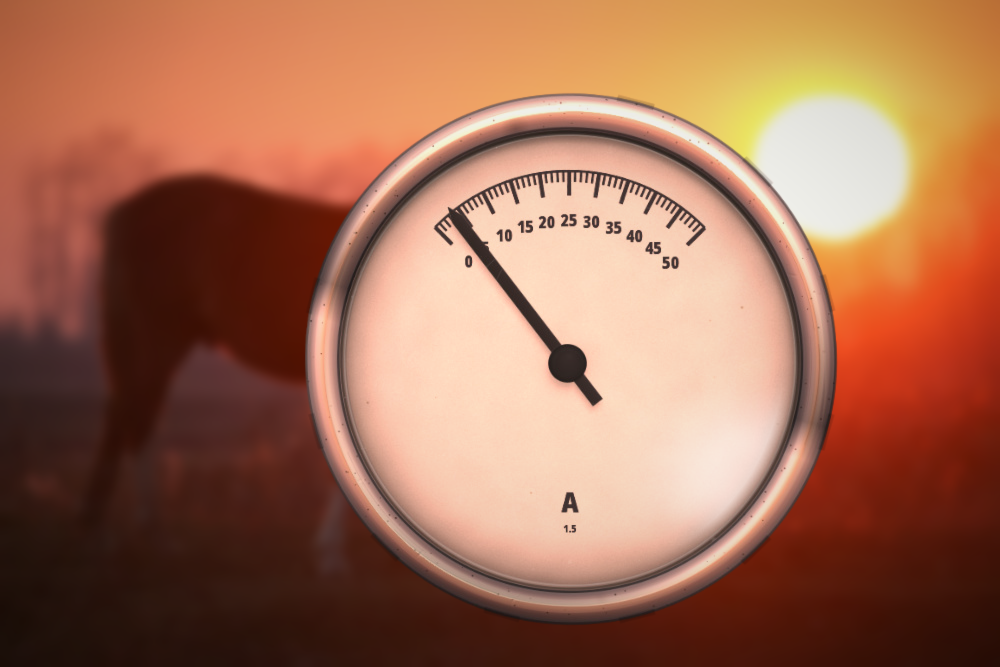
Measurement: 4 A
